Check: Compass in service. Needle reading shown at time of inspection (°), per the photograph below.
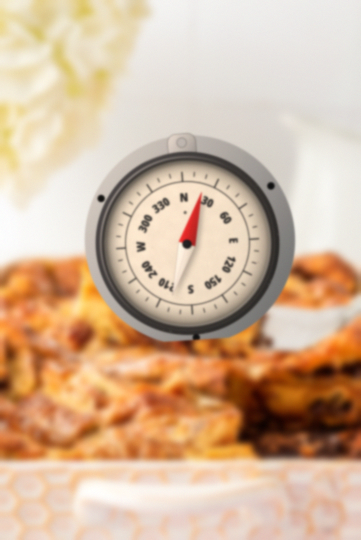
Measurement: 20 °
